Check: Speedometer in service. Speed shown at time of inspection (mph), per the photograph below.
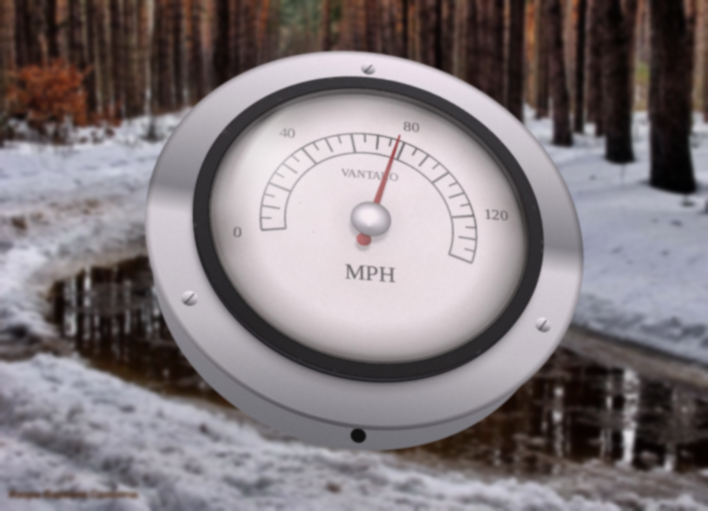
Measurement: 77.5 mph
